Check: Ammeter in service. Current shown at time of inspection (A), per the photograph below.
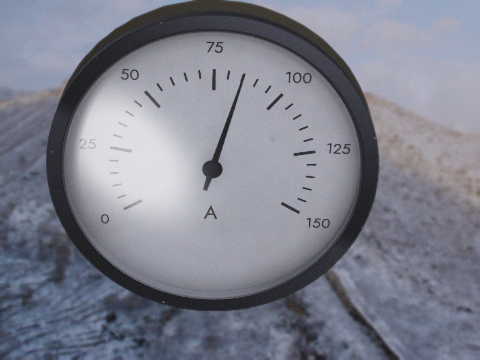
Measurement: 85 A
